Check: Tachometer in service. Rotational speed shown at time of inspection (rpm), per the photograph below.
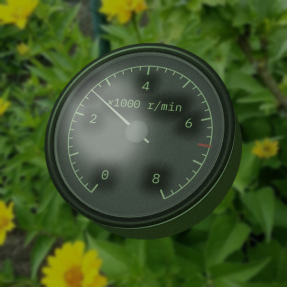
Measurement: 2600 rpm
